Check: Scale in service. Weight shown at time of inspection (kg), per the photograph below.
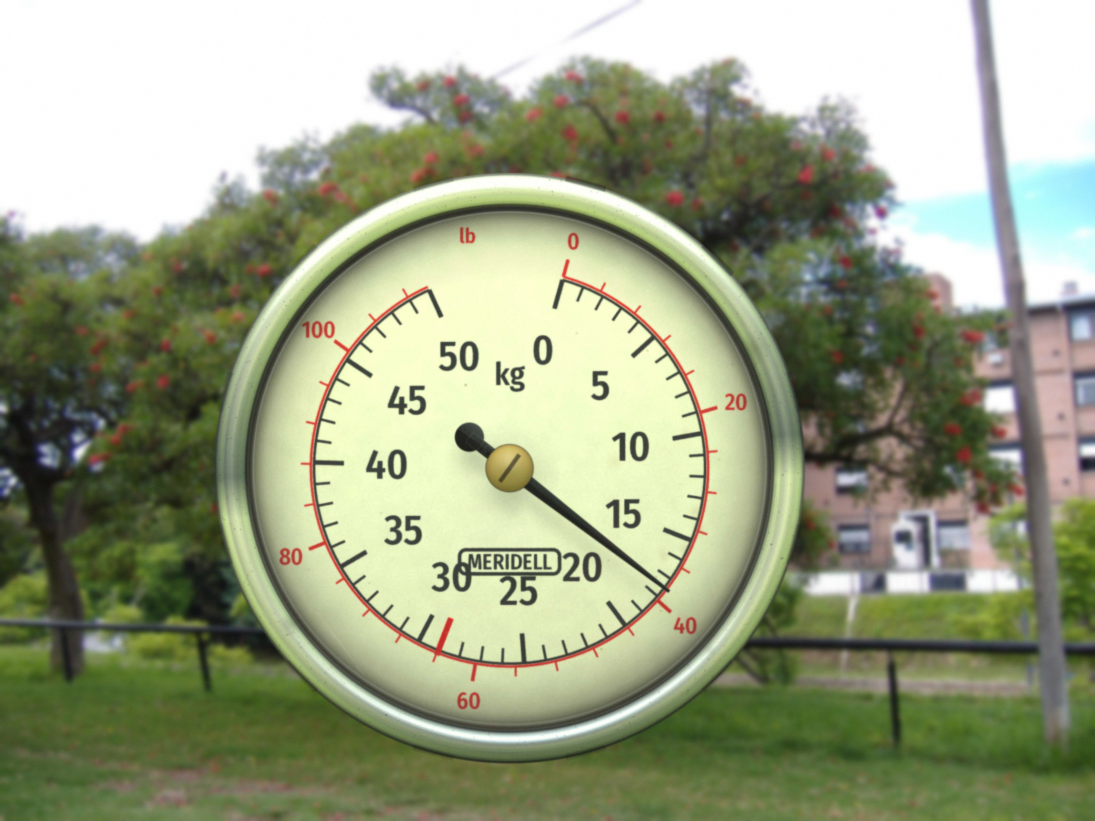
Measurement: 17.5 kg
